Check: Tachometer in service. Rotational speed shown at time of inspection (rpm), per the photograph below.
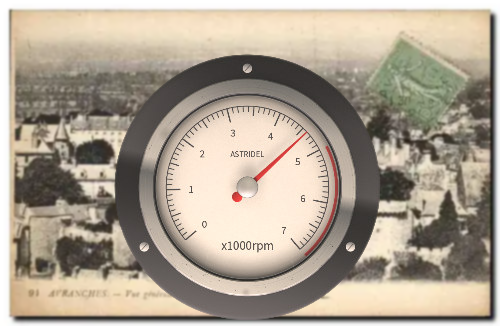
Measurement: 4600 rpm
